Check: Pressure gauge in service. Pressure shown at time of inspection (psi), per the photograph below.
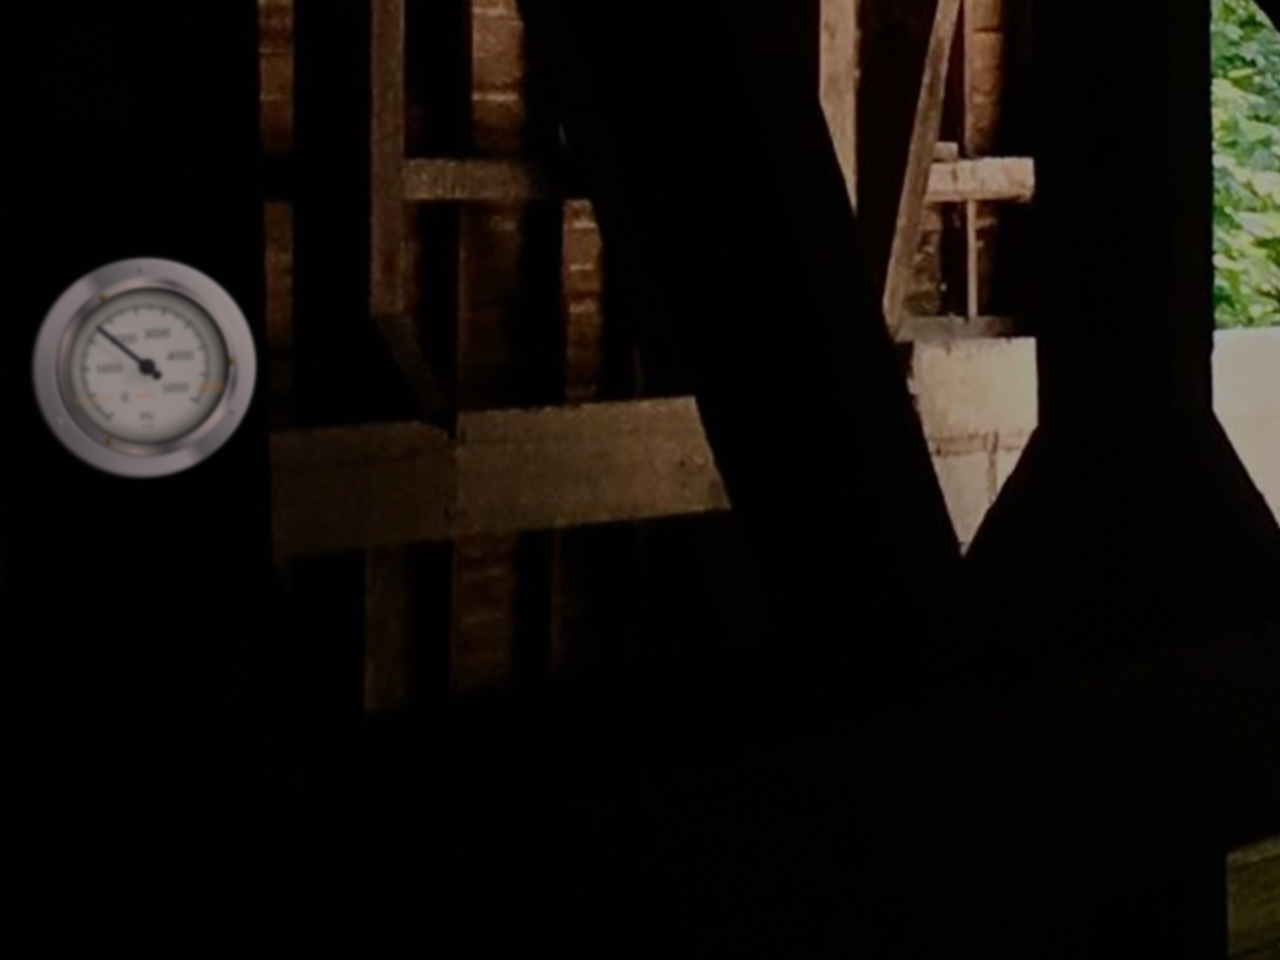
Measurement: 1750 psi
